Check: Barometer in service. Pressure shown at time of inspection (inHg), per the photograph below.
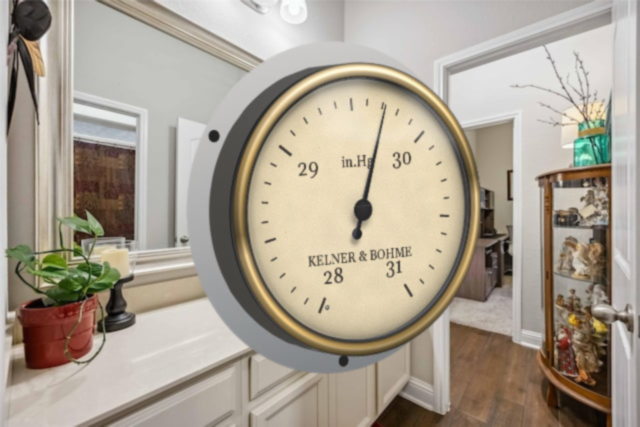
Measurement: 29.7 inHg
